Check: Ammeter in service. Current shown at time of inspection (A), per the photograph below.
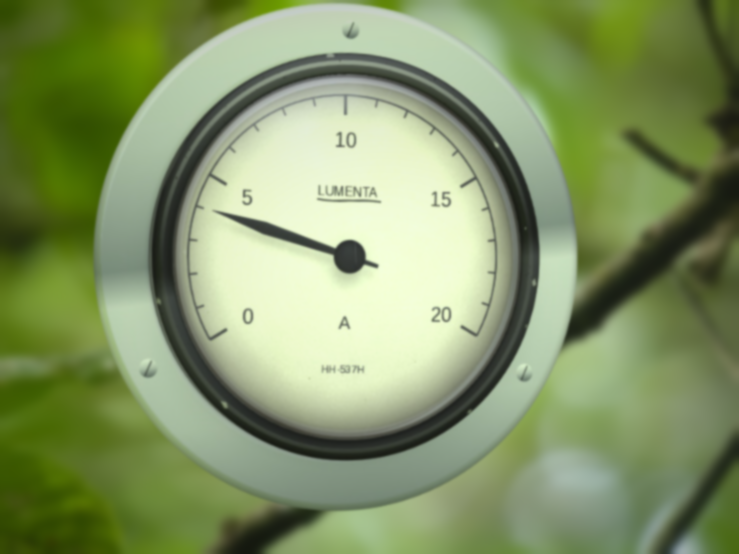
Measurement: 4 A
